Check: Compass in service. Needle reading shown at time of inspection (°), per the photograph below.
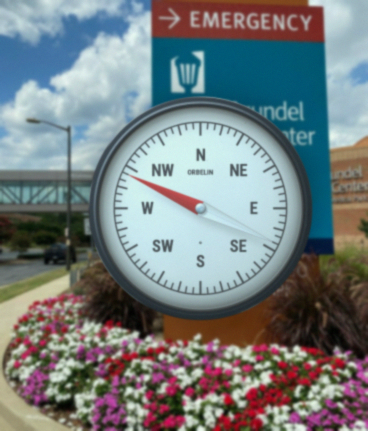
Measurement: 295 °
